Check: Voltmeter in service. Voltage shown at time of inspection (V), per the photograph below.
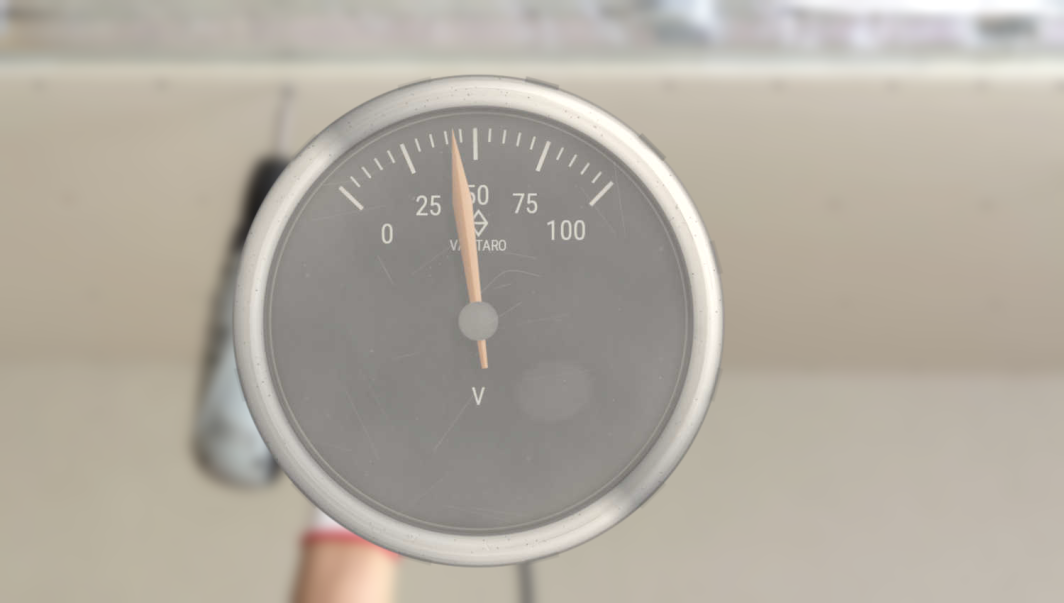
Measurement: 42.5 V
